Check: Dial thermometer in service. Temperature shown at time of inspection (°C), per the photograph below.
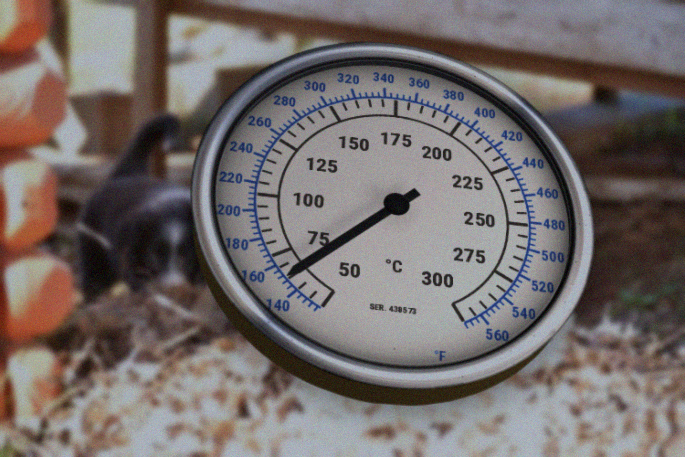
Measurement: 65 °C
